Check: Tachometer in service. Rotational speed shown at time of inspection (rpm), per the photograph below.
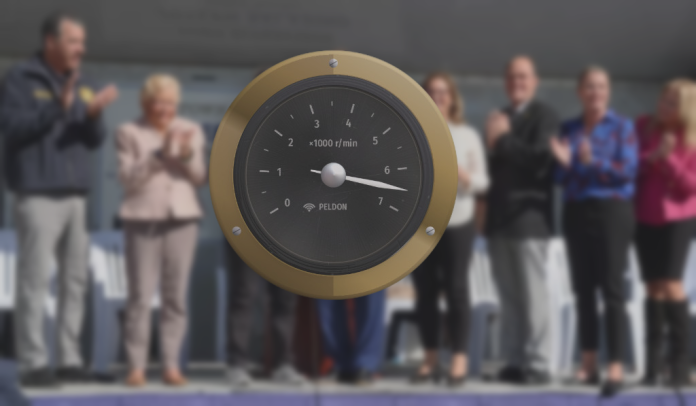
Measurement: 6500 rpm
